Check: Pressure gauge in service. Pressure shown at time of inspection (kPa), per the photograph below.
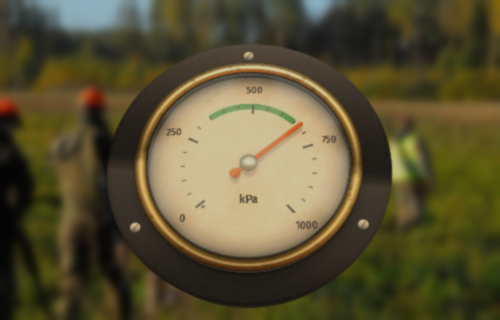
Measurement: 675 kPa
